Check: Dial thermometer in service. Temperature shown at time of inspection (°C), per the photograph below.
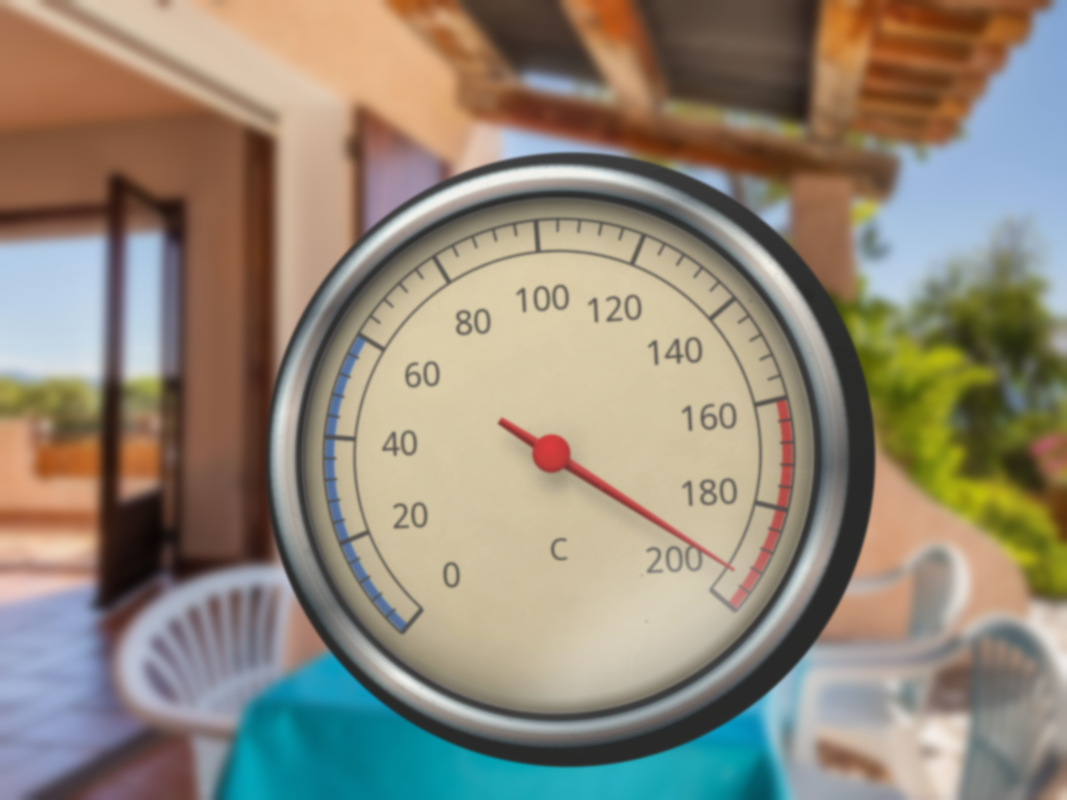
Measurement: 194 °C
